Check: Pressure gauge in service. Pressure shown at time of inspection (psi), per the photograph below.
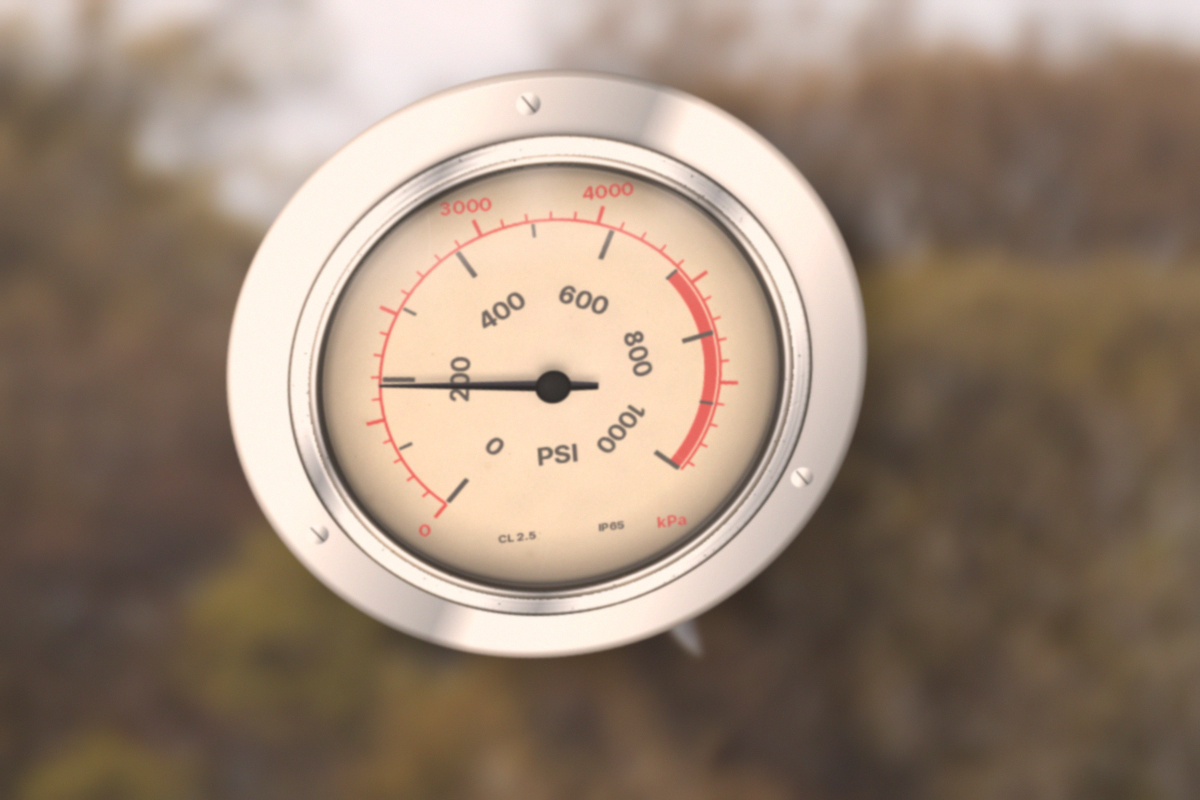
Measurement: 200 psi
